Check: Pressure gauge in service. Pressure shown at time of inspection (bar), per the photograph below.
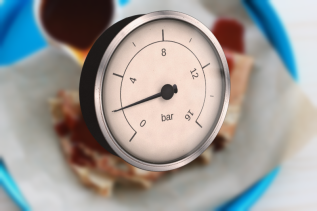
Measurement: 2 bar
